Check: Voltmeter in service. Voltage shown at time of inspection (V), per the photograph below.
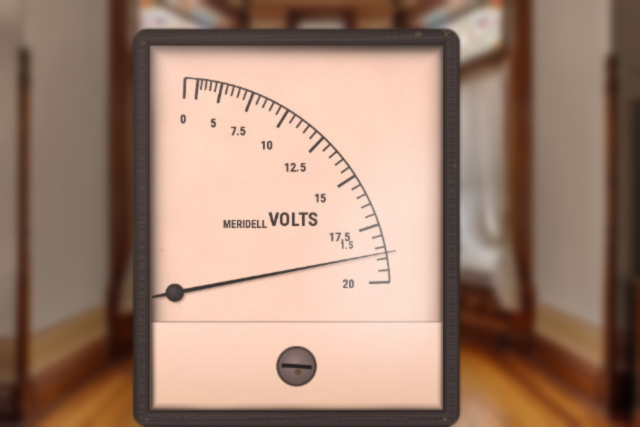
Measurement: 18.75 V
